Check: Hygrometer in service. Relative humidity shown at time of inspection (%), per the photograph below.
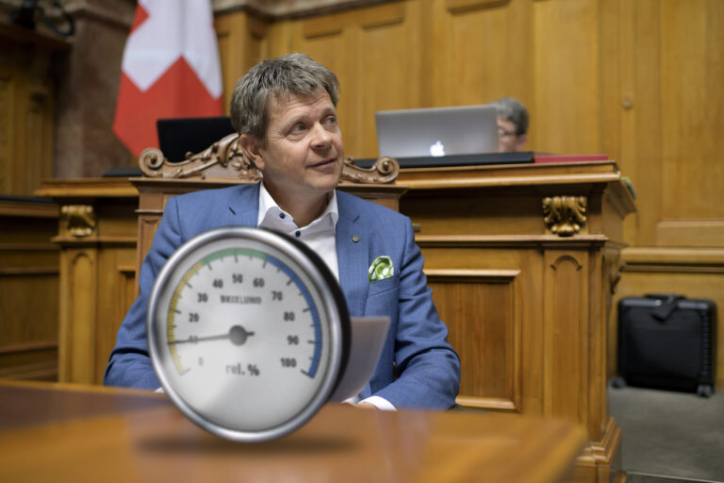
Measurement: 10 %
